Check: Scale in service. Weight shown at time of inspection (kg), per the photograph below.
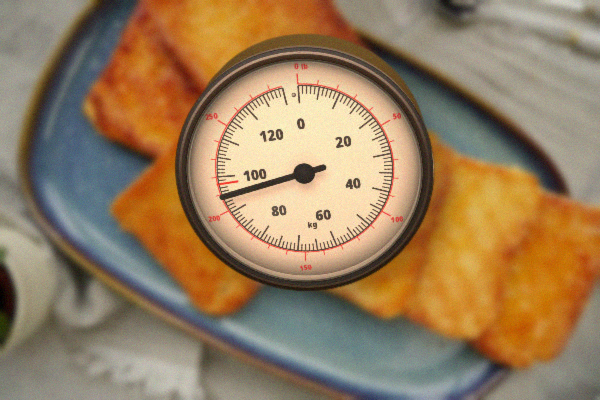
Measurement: 95 kg
